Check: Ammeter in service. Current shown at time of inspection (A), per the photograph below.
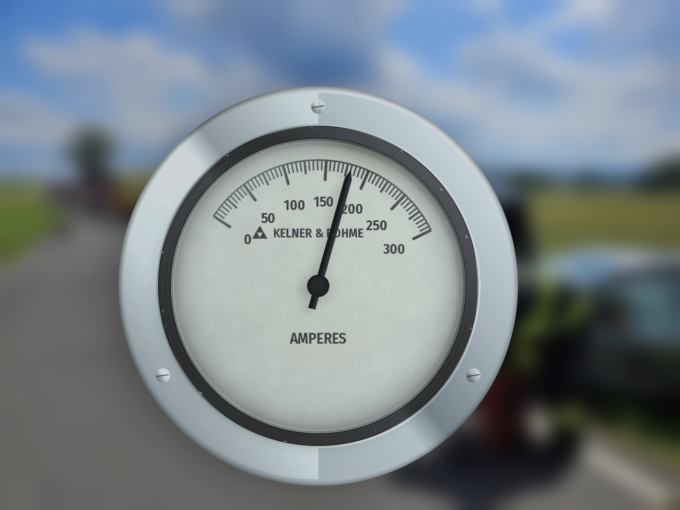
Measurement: 180 A
